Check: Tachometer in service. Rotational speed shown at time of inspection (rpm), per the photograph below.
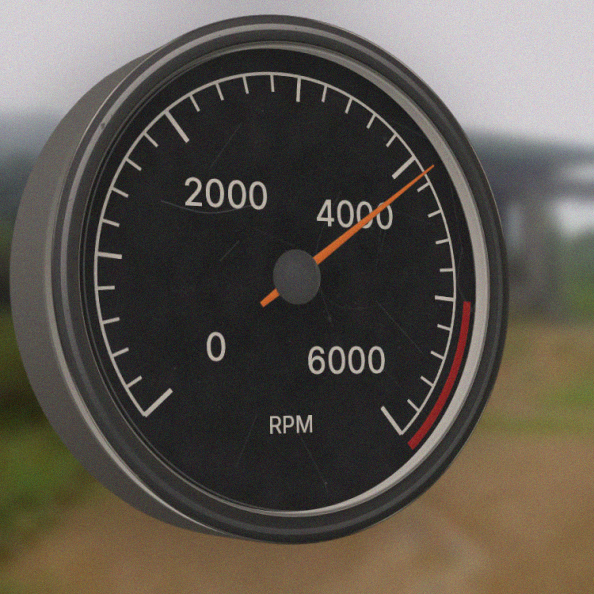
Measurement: 4100 rpm
